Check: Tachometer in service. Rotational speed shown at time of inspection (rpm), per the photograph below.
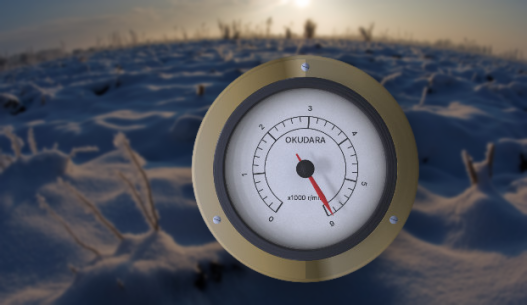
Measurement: 5900 rpm
